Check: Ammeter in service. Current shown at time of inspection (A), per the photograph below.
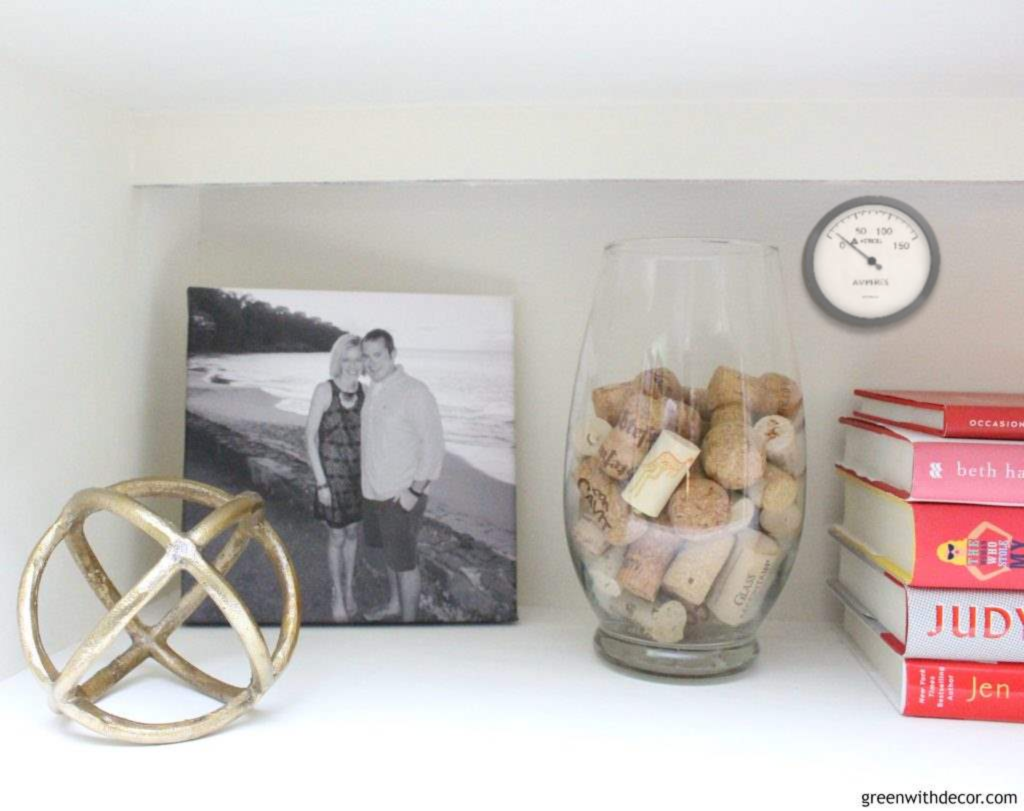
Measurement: 10 A
